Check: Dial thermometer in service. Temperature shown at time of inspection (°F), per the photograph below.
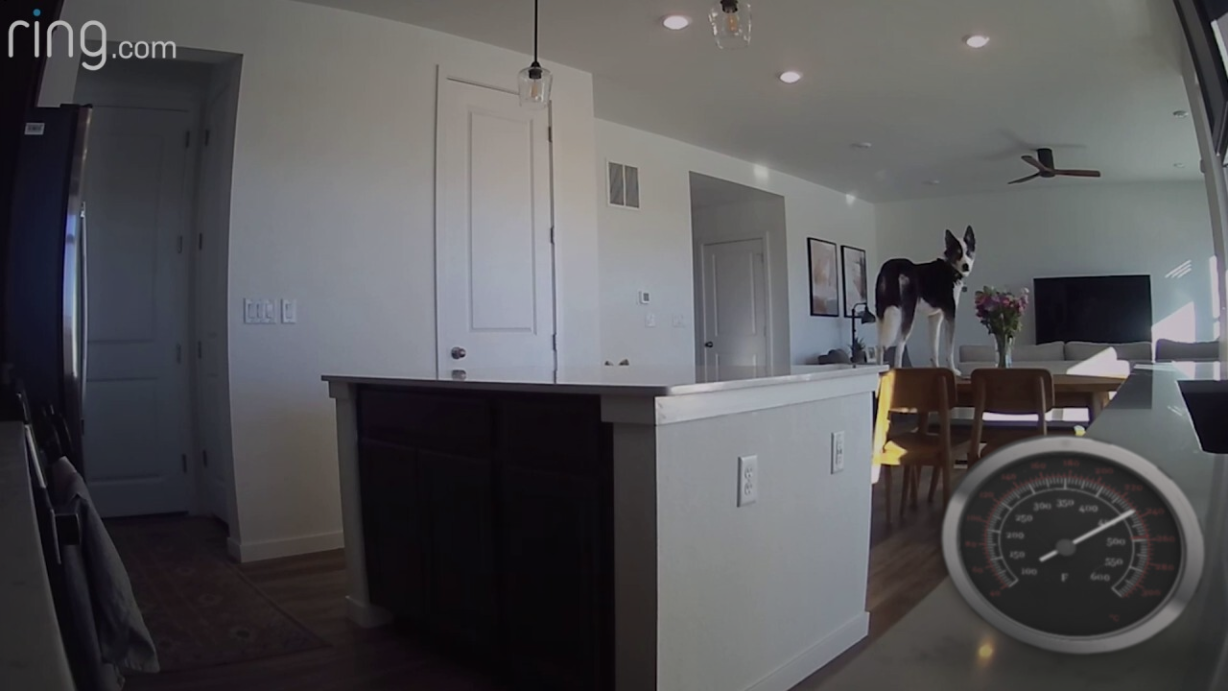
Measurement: 450 °F
